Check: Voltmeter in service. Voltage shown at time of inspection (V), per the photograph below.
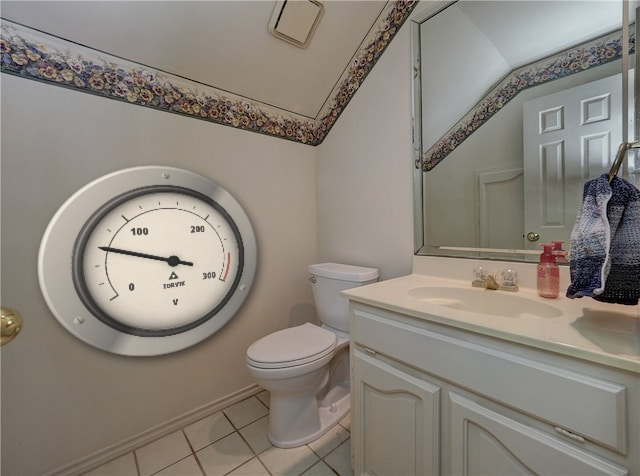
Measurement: 60 V
